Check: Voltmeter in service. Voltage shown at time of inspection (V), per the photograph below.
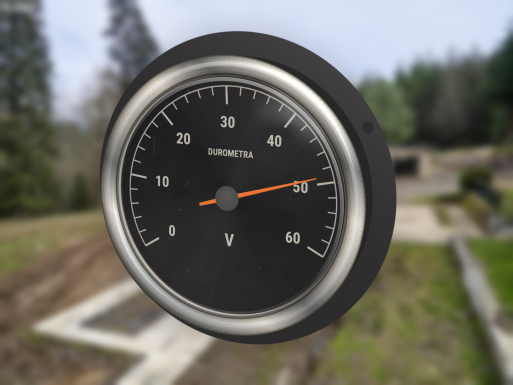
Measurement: 49 V
